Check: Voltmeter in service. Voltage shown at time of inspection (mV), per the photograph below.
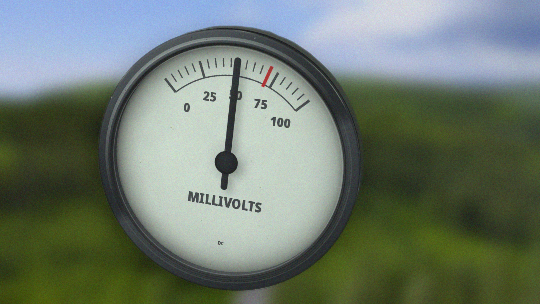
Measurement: 50 mV
